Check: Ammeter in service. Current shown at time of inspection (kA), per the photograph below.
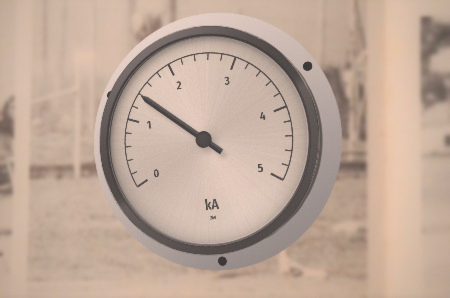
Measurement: 1.4 kA
